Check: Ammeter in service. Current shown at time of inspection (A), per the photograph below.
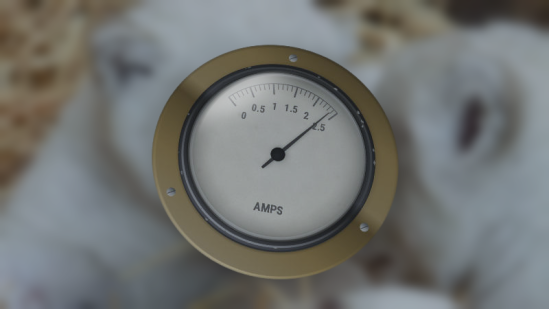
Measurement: 2.4 A
